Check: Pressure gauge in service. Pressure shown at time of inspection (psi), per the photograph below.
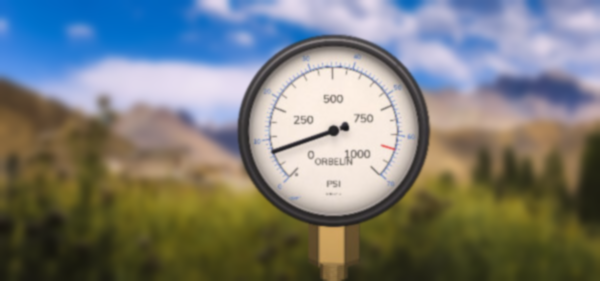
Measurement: 100 psi
